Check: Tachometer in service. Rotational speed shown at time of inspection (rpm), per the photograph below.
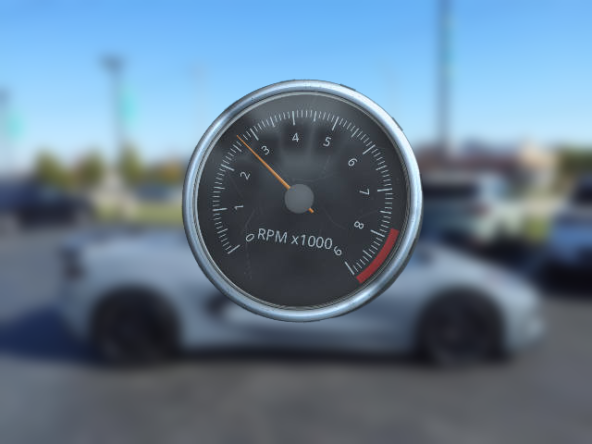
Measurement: 2700 rpm
